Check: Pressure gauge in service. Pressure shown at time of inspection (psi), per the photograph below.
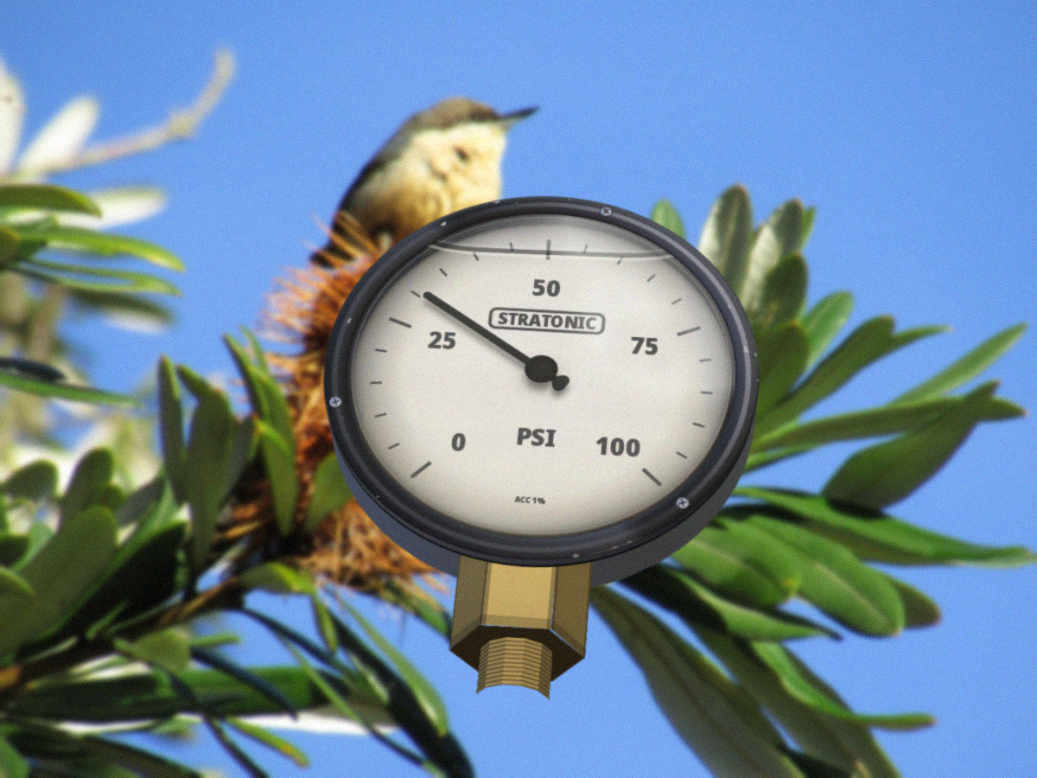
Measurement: 30 psi
